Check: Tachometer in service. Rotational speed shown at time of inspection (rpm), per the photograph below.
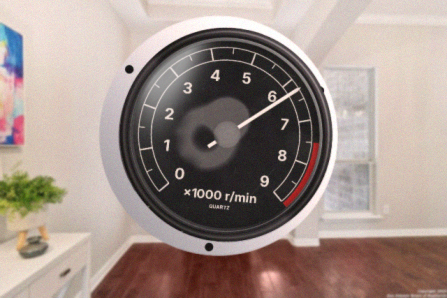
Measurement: 6250 rpm
